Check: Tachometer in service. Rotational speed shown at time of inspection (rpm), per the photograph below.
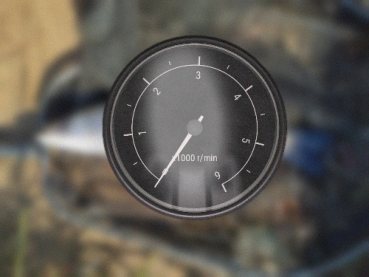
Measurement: 0 rpm
